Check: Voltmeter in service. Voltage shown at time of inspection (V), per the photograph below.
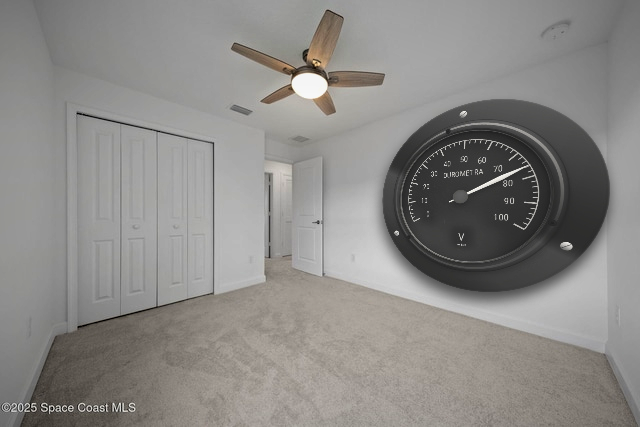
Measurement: 76 V
